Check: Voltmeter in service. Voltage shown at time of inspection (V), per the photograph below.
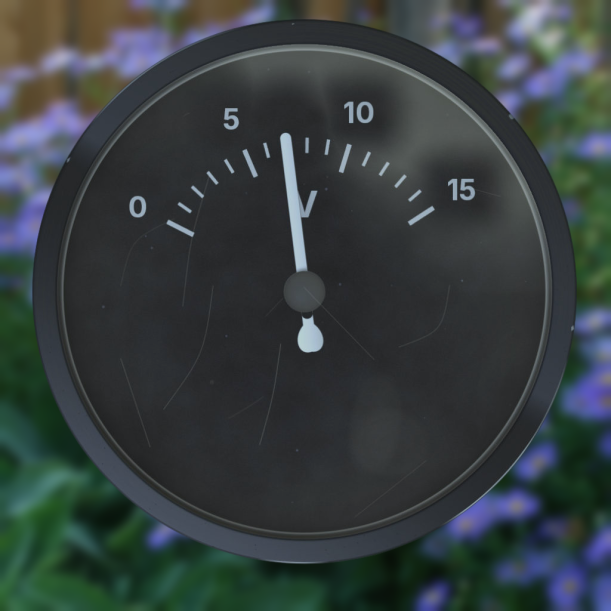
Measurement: 7 V
